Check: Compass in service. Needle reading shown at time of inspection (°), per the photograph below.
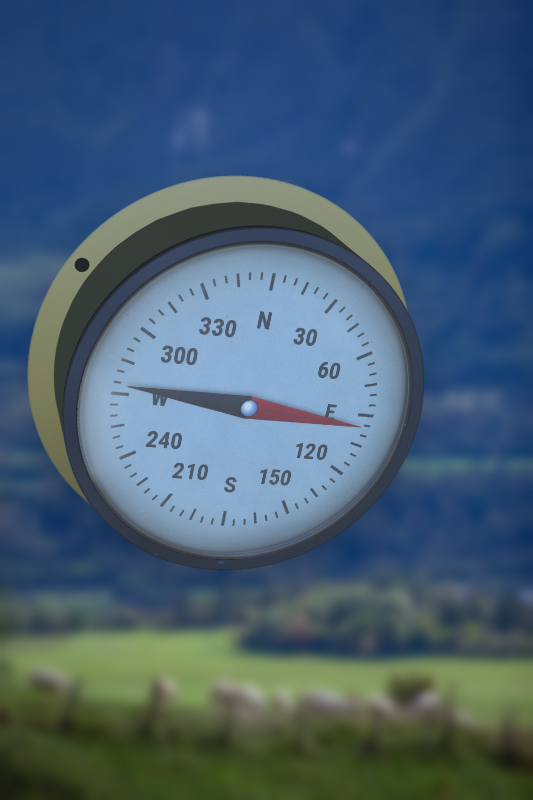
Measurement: 95 °
